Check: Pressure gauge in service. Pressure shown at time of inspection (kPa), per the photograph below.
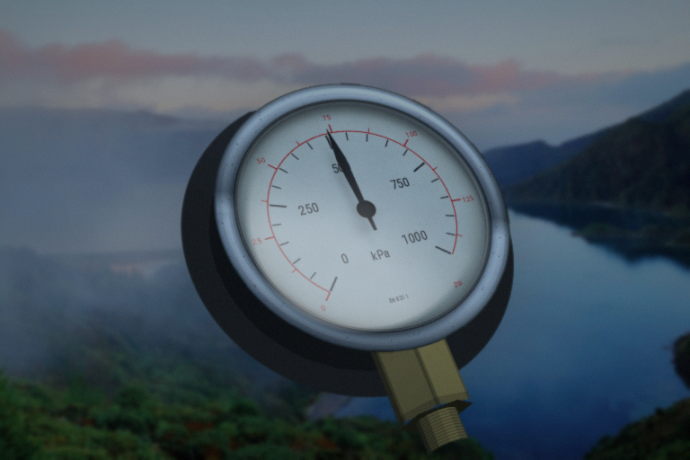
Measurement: 500 kPa
